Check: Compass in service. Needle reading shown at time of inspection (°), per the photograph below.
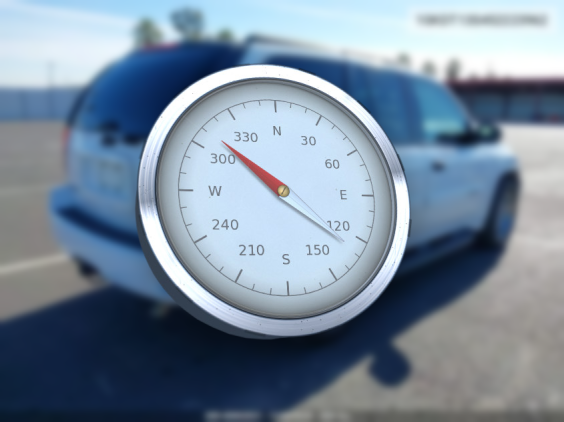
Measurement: 310 °
